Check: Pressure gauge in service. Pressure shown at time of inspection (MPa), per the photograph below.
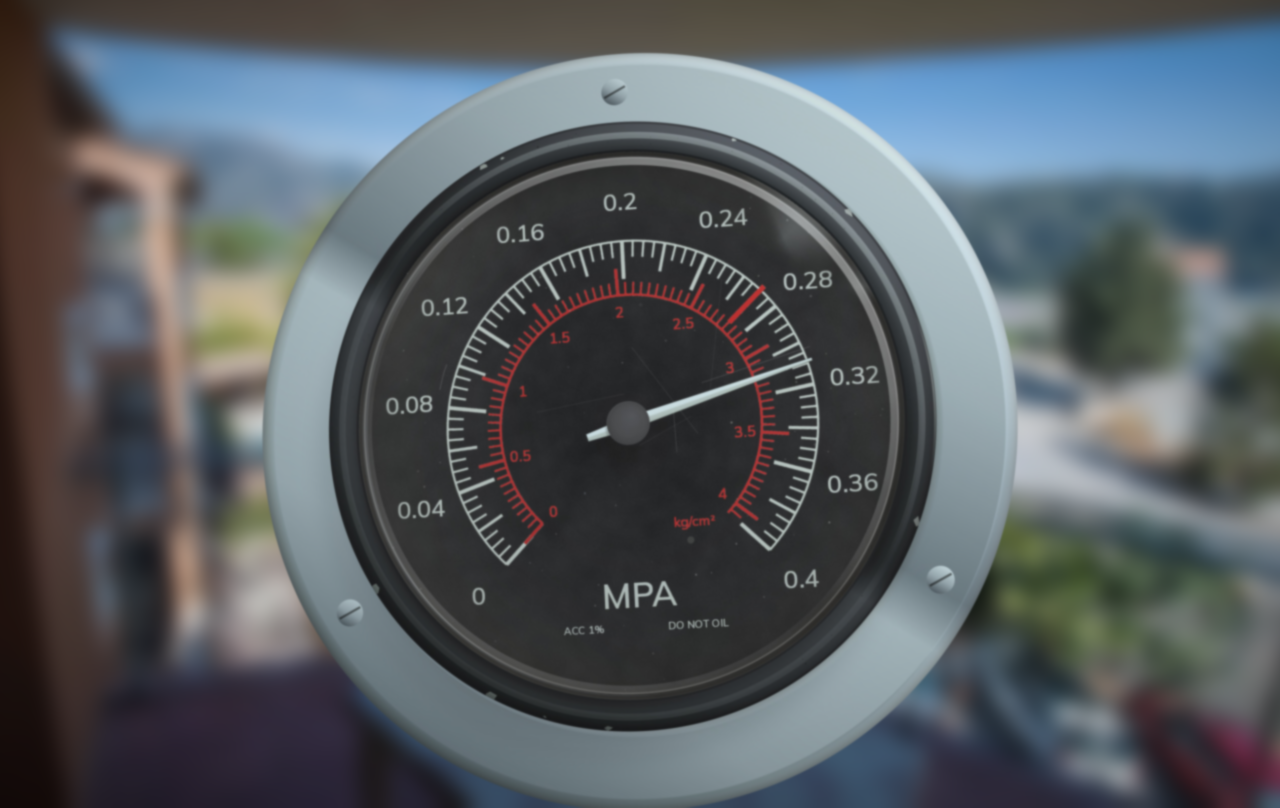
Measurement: 0.31 MPa
